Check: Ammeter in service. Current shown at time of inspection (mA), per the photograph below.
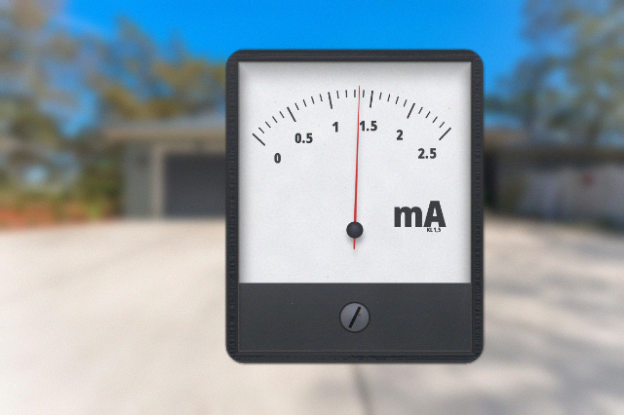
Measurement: 1.35 mA
